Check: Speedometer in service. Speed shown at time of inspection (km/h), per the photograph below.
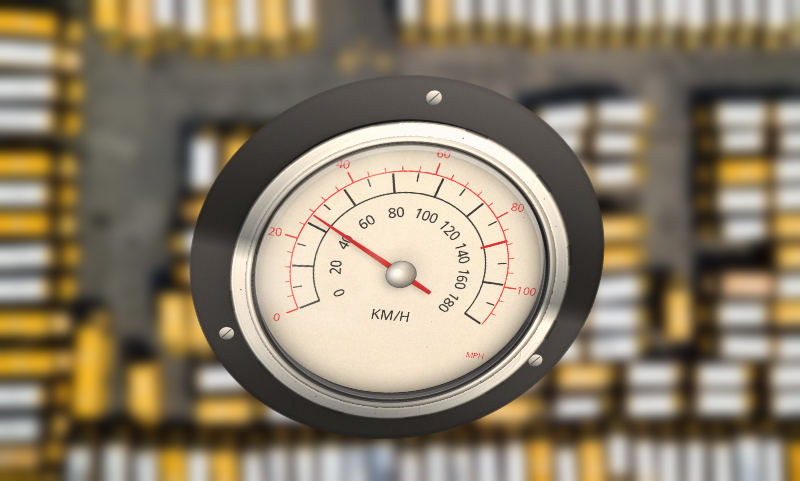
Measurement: 45 km/h
